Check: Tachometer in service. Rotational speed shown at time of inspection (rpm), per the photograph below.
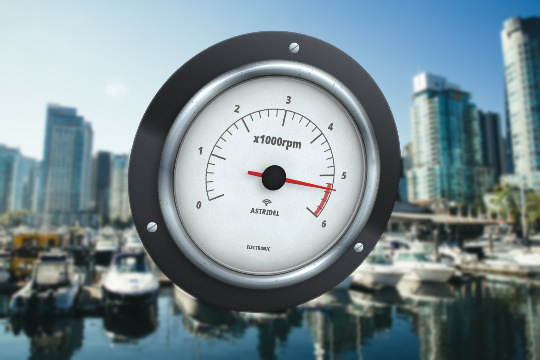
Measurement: 5300 rpm
